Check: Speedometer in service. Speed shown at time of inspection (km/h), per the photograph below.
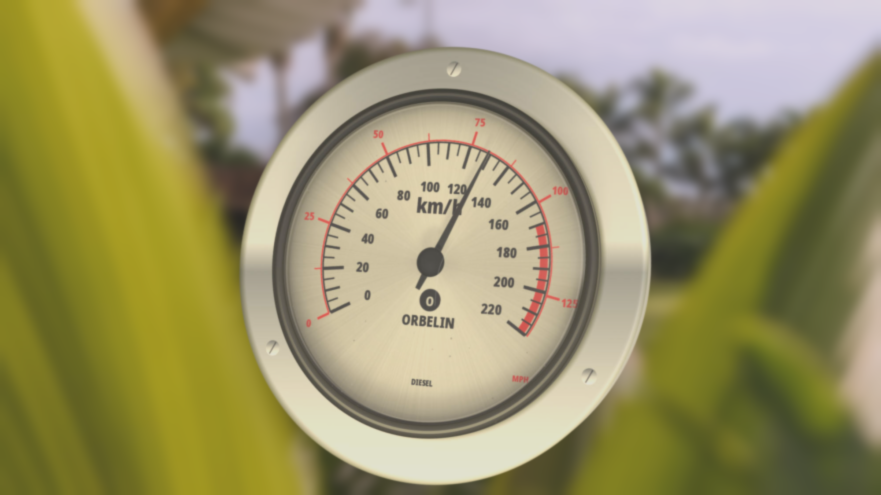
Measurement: 130 km/h
